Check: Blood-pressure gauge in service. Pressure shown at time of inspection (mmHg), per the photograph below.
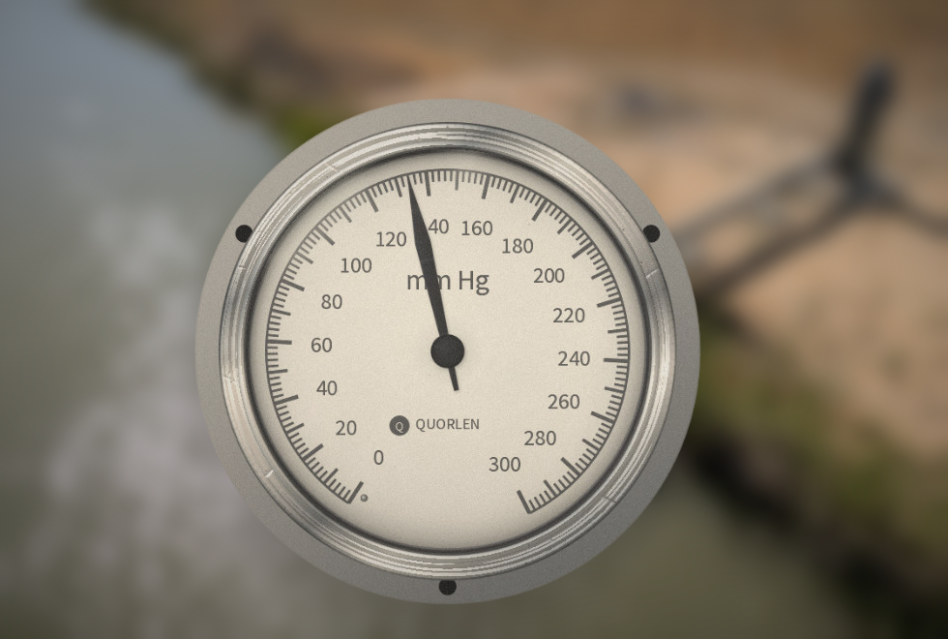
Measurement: 134 mmHg
